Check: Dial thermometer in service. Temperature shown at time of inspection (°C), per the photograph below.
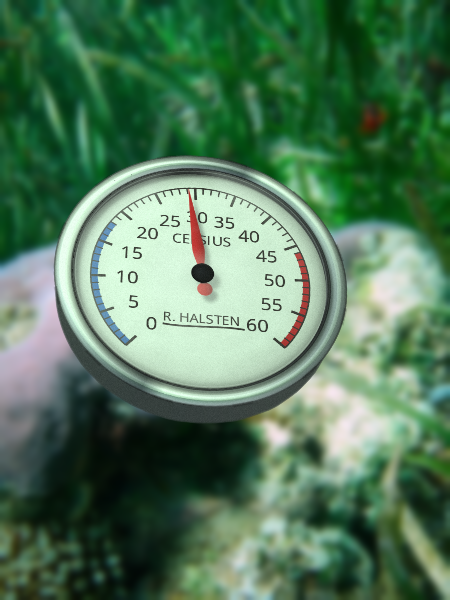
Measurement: 29 °C
